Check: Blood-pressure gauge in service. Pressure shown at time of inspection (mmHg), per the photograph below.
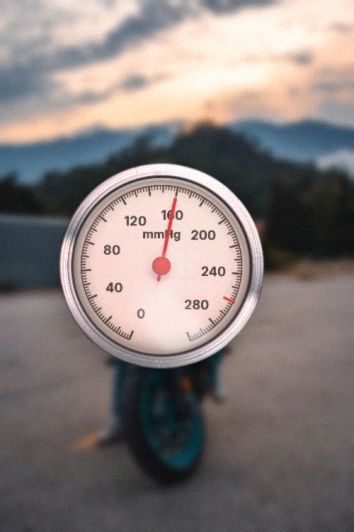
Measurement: 160 mmHg
